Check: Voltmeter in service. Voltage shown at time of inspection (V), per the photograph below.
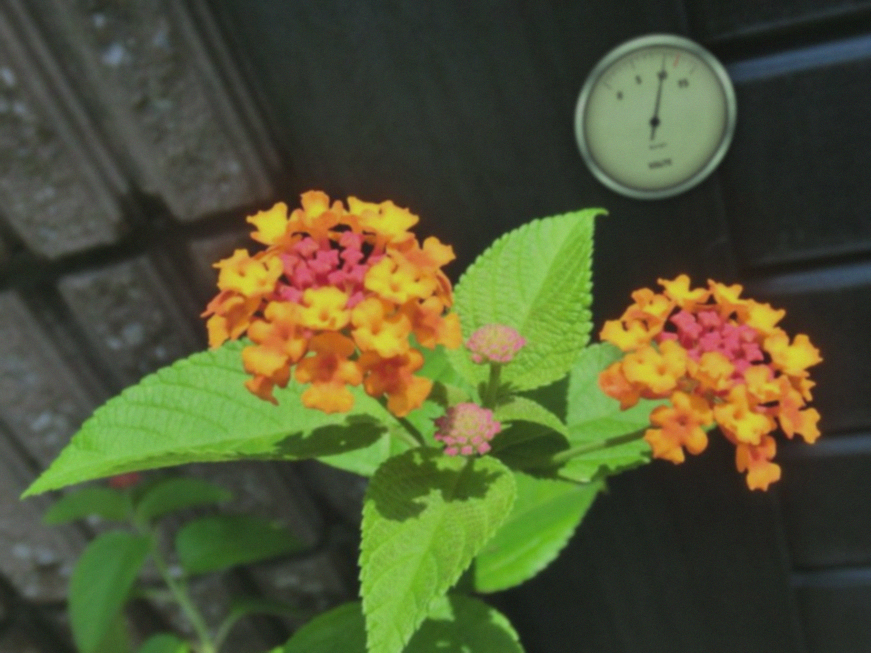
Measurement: 10 V
